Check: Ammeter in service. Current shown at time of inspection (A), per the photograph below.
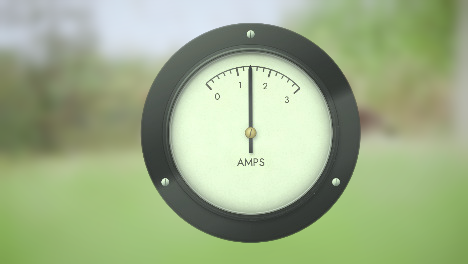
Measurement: 1.4 A
